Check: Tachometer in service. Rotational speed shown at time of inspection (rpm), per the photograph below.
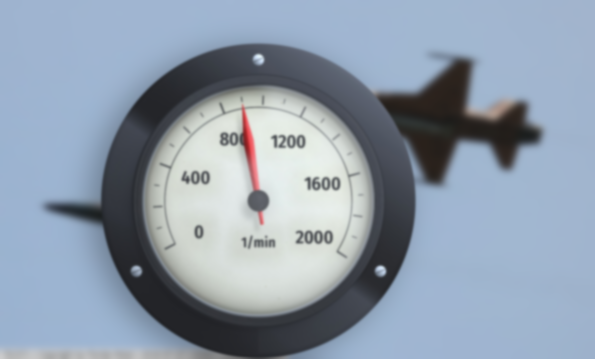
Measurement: 900 rpm
